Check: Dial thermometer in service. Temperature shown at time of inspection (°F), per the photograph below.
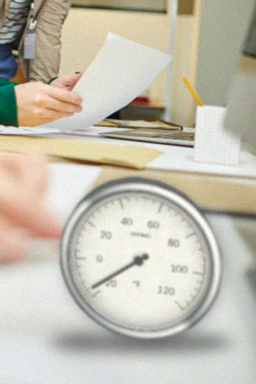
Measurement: -16 °F
